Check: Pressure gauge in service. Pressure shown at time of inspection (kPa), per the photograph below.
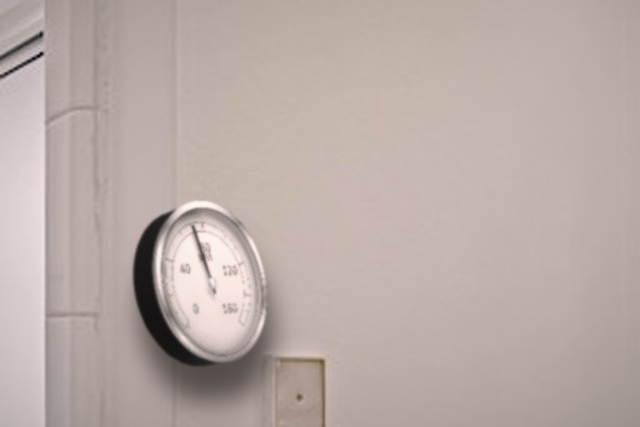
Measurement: 70 kPa
